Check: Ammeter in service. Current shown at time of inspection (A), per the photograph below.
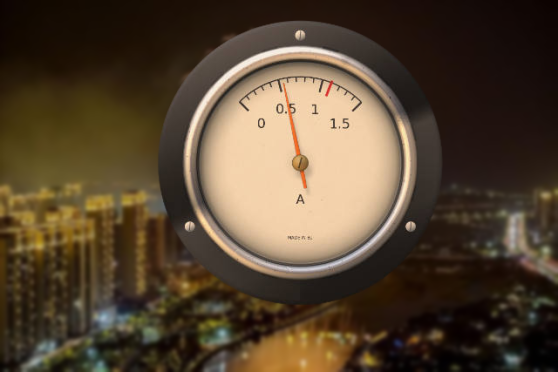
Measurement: 0.55 A
